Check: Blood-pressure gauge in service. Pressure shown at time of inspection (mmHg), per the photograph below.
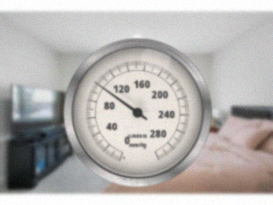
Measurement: 100 mmHg
